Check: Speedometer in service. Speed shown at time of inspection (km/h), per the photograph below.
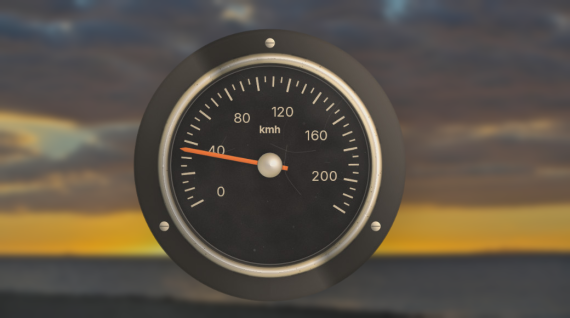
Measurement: 35 km/h
